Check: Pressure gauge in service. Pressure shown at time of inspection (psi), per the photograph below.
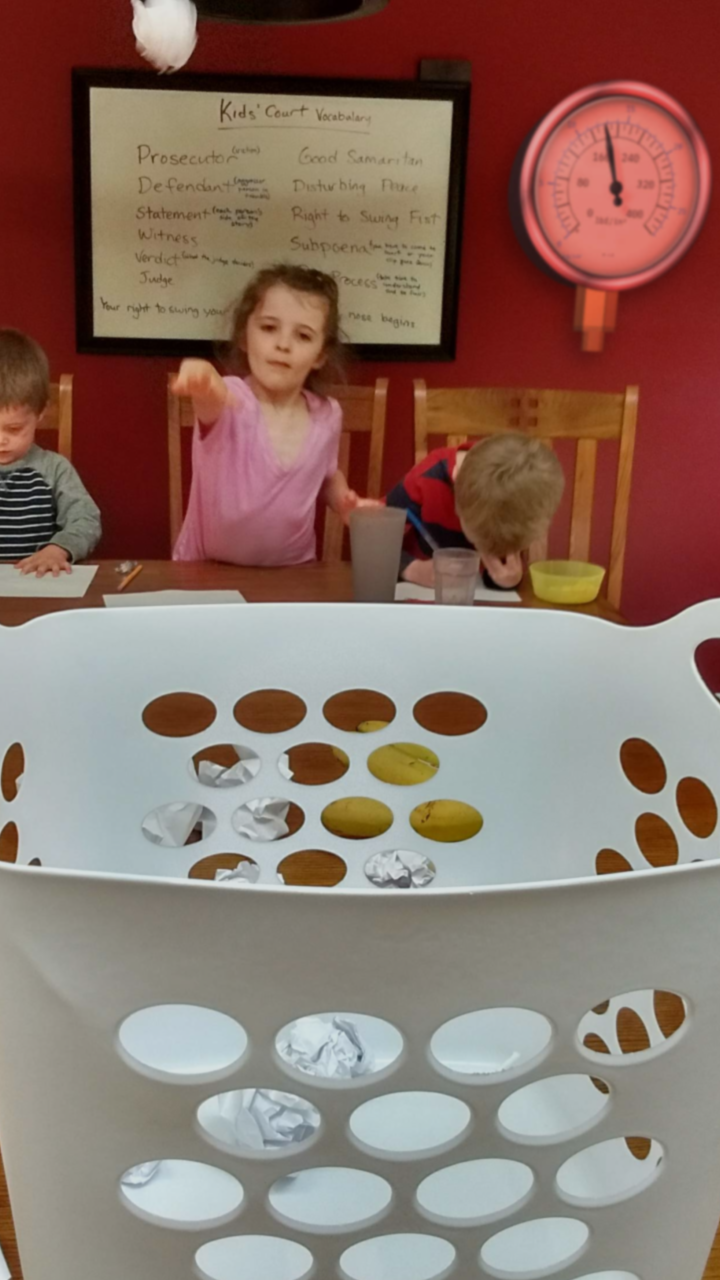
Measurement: 180 psi
